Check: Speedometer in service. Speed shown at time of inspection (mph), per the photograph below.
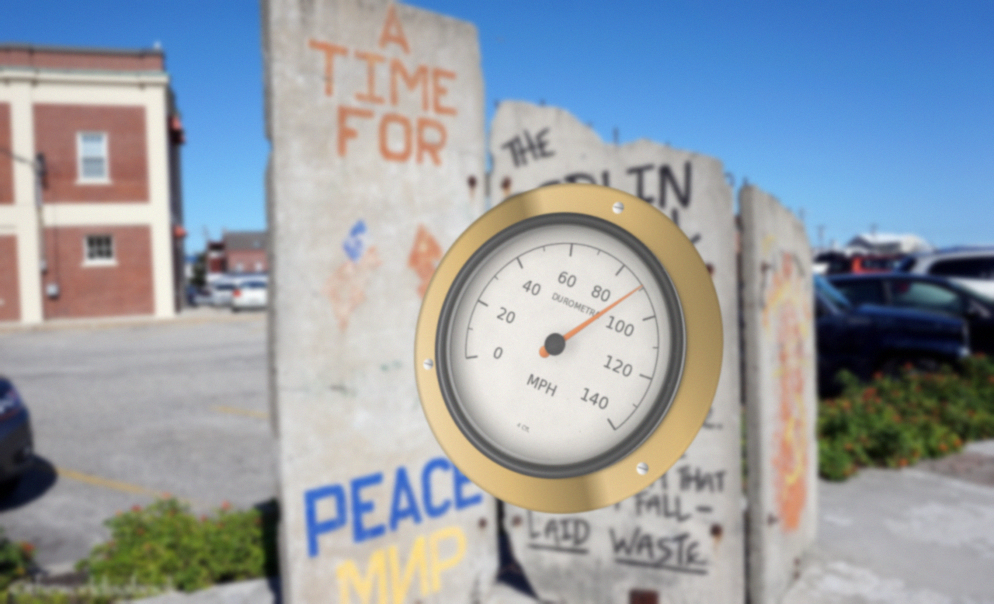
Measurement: 90 mph
